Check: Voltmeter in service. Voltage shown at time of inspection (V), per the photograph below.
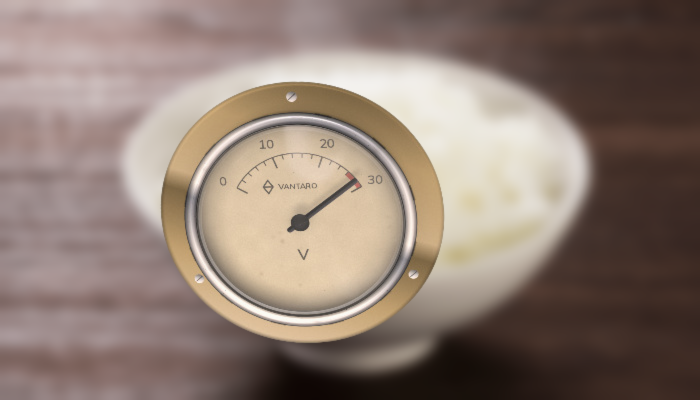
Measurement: 28 V
